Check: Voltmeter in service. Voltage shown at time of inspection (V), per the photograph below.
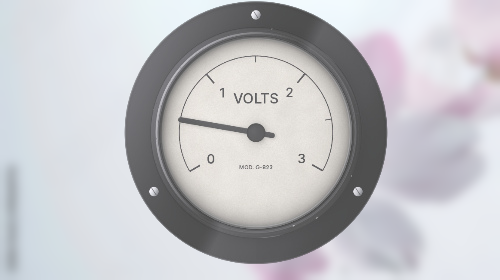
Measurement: 0.5 V
